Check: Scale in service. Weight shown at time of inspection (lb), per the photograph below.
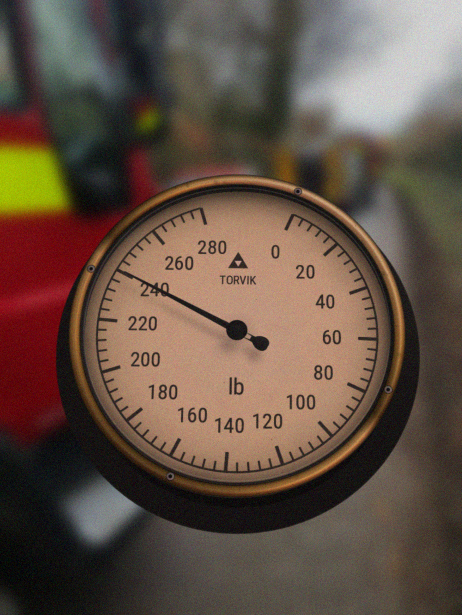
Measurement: 240 lb
